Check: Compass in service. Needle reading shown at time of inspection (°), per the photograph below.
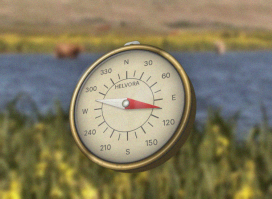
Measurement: 105 °
